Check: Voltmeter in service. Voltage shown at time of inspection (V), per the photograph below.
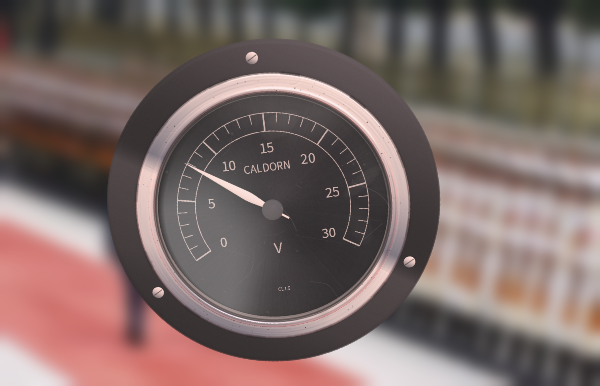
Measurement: 8 V
